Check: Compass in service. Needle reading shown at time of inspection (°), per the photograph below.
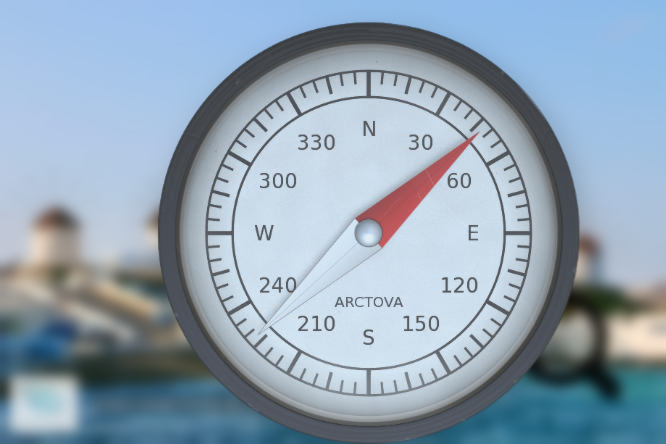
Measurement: 47.5 °
